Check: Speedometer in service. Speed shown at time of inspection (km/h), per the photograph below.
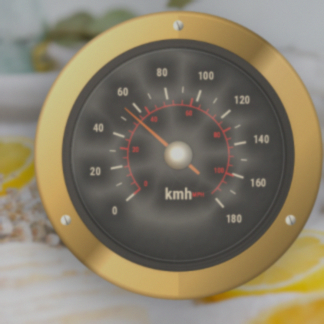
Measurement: 55 km/h
